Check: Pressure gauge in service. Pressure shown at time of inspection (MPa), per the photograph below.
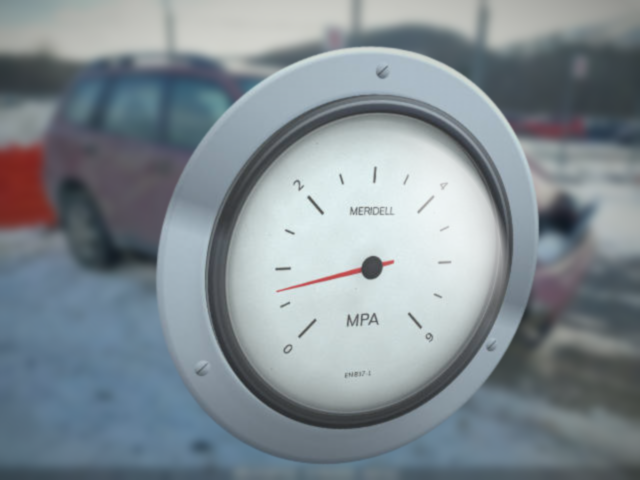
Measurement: 0.75 MPa
